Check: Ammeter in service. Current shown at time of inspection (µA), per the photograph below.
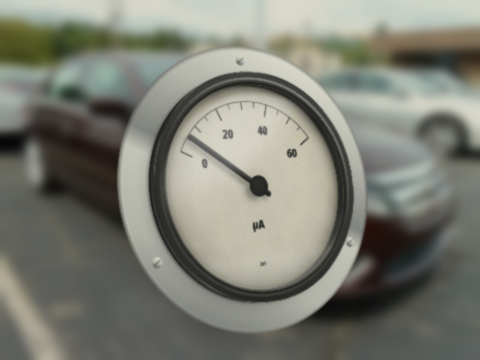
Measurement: 5 µA
